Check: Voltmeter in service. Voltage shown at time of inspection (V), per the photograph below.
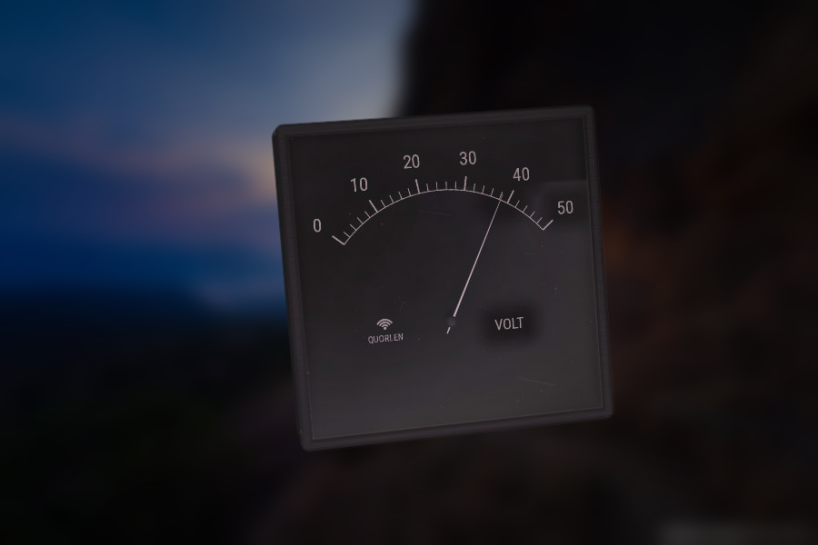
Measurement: 38 V
